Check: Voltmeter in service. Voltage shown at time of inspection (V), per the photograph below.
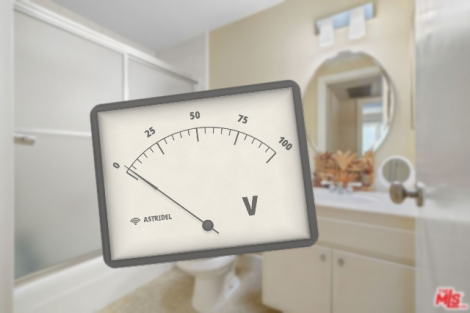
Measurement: 2.5 V
